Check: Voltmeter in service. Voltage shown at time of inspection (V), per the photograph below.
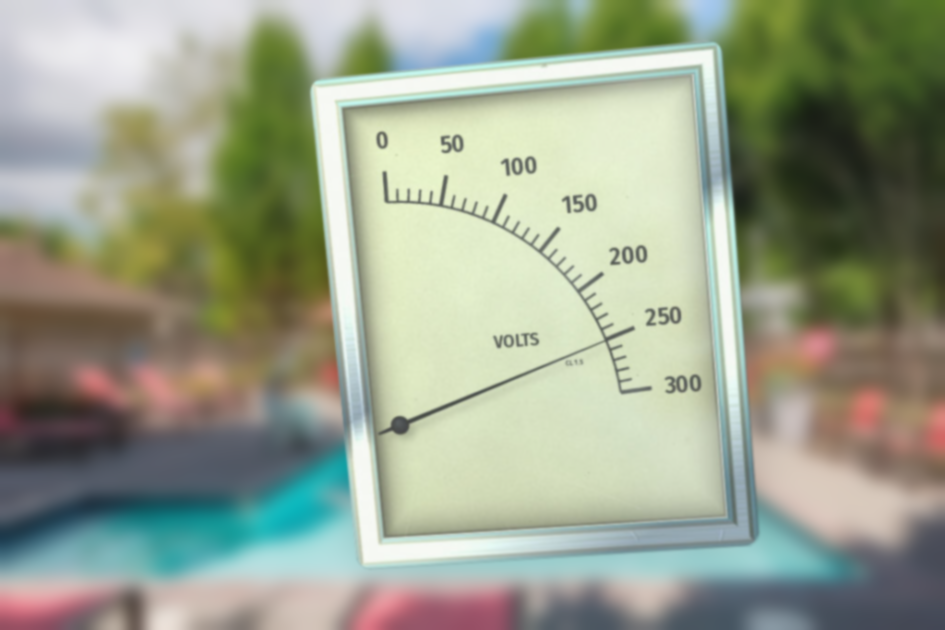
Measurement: 250 V
